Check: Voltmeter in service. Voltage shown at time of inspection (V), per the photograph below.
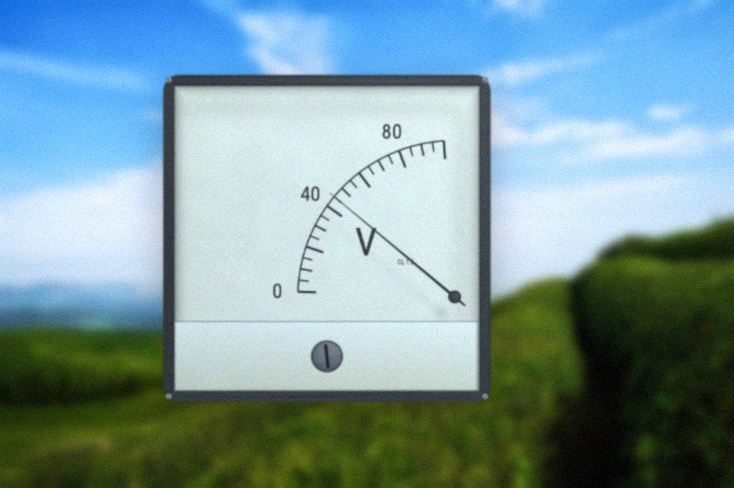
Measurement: 45 V
